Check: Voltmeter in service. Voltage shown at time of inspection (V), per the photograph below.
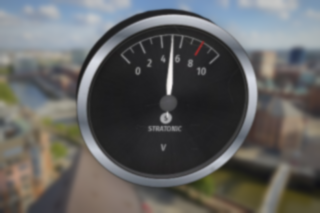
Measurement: 5 V
